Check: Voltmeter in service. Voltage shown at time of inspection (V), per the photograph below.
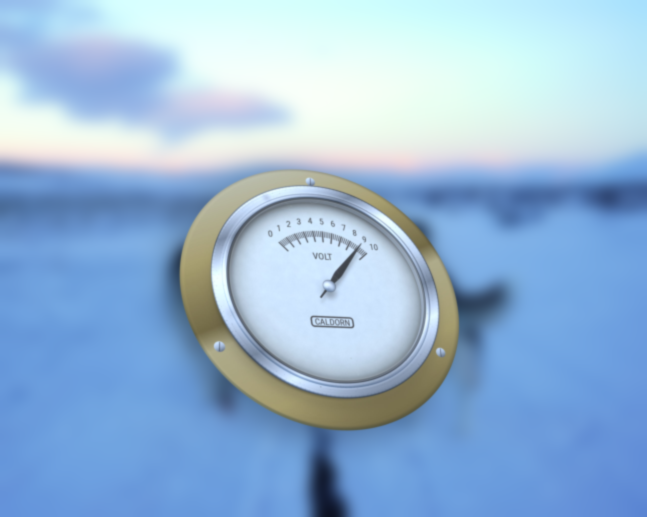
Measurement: 9 V
